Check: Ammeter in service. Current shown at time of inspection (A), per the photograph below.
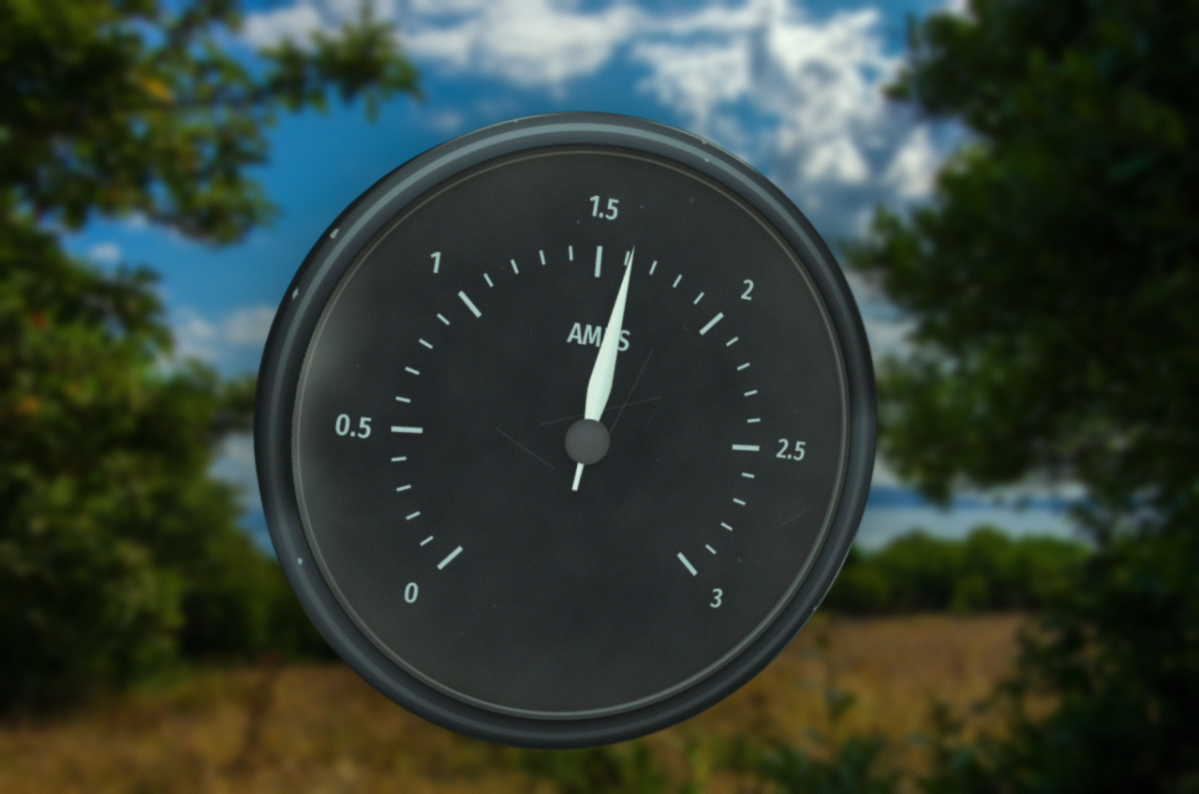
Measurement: 1.6 A
